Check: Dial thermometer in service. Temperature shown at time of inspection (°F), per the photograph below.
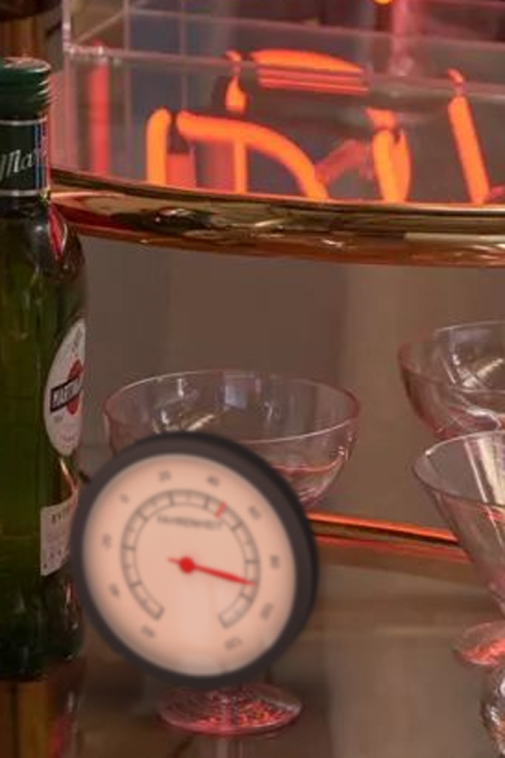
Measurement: 90 °F
